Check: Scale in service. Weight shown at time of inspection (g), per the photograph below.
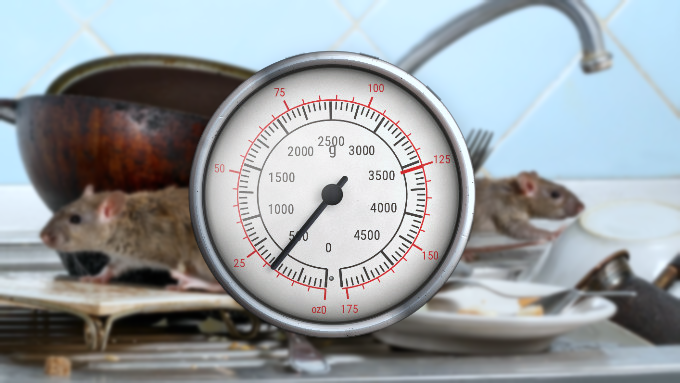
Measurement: 500 g
